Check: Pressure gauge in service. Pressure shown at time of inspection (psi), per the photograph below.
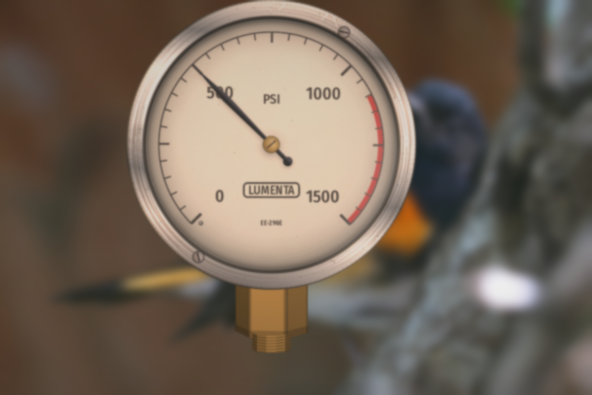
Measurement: 500 psi
